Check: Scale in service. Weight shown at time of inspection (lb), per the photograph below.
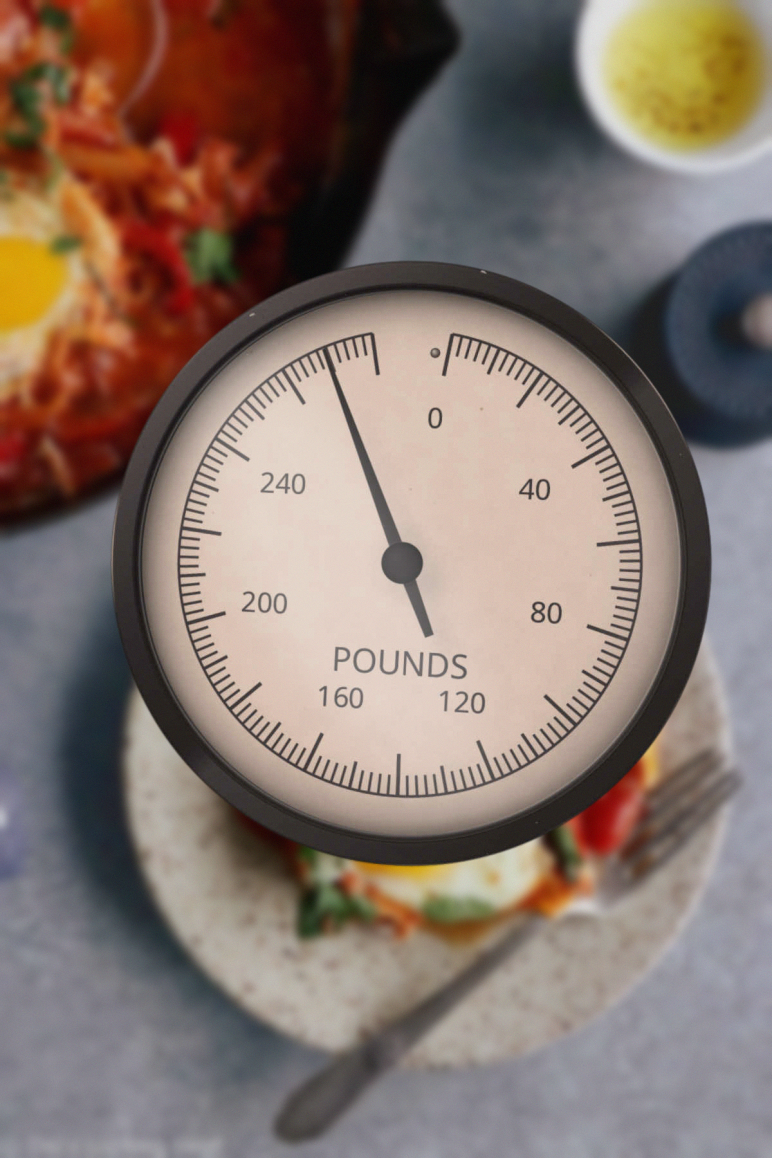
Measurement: 270 lb
